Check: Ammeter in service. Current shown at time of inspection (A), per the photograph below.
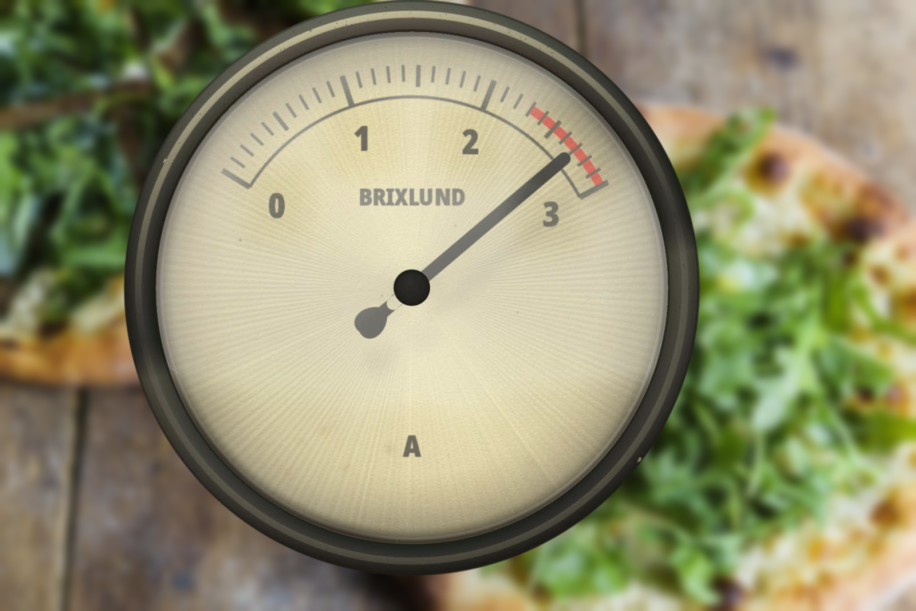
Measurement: 2.7 A
